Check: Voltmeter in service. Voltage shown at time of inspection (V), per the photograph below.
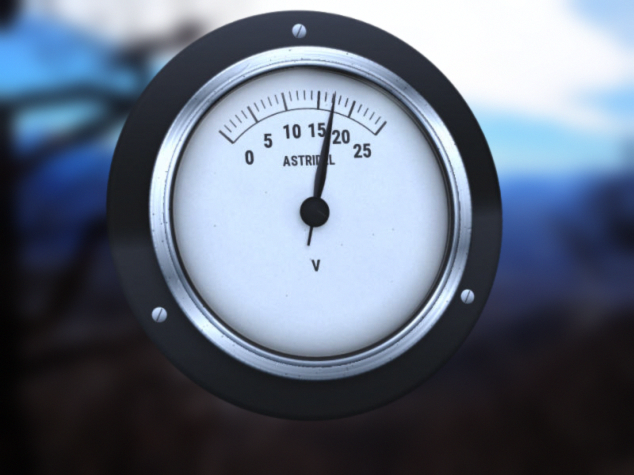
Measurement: 17 V
